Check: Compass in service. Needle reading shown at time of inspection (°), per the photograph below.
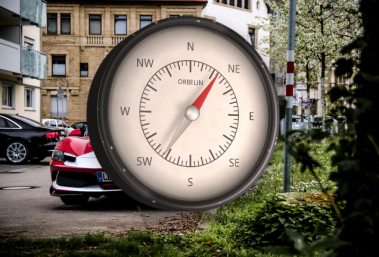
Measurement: 35 °
